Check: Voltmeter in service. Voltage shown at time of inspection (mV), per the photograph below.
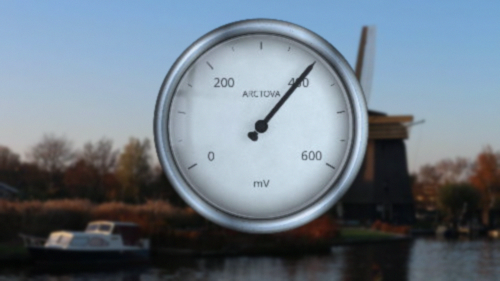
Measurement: 400 mV
